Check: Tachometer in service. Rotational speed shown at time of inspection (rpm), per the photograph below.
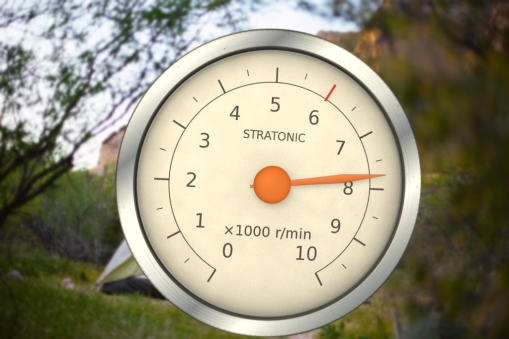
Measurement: 7750 rpm
